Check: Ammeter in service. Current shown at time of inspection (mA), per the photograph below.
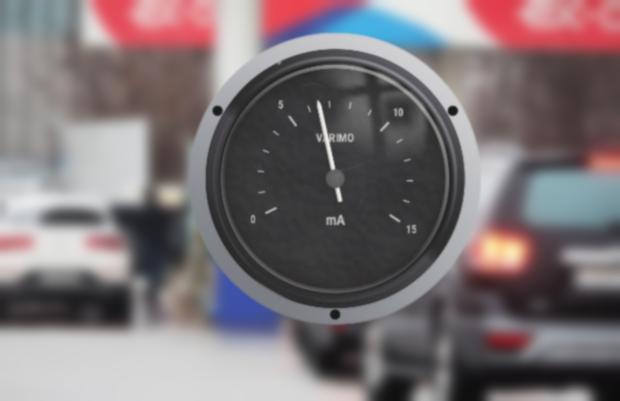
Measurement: 6.5 mA
